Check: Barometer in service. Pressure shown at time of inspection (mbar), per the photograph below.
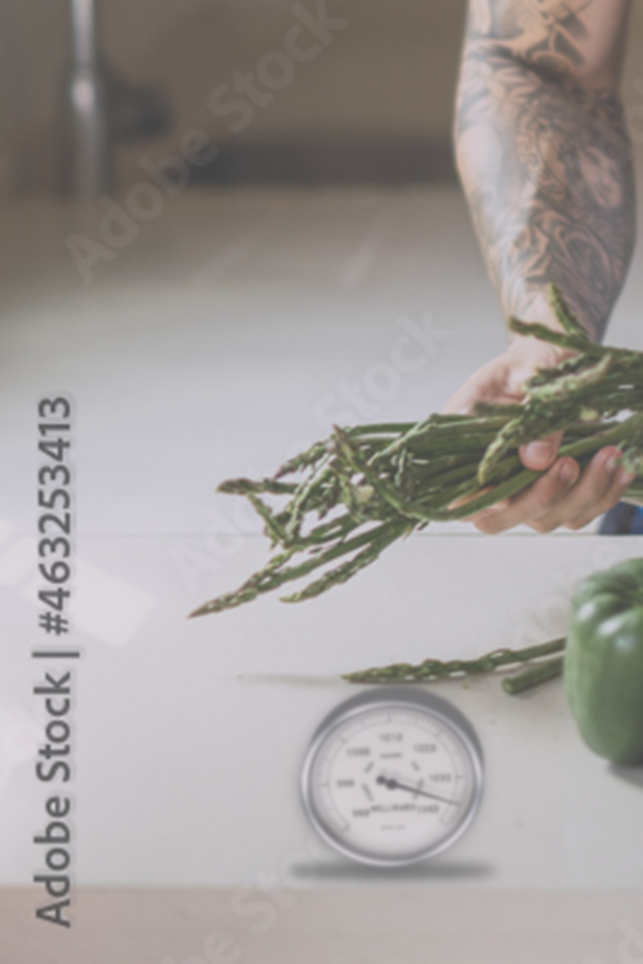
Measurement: 1035 mbar
